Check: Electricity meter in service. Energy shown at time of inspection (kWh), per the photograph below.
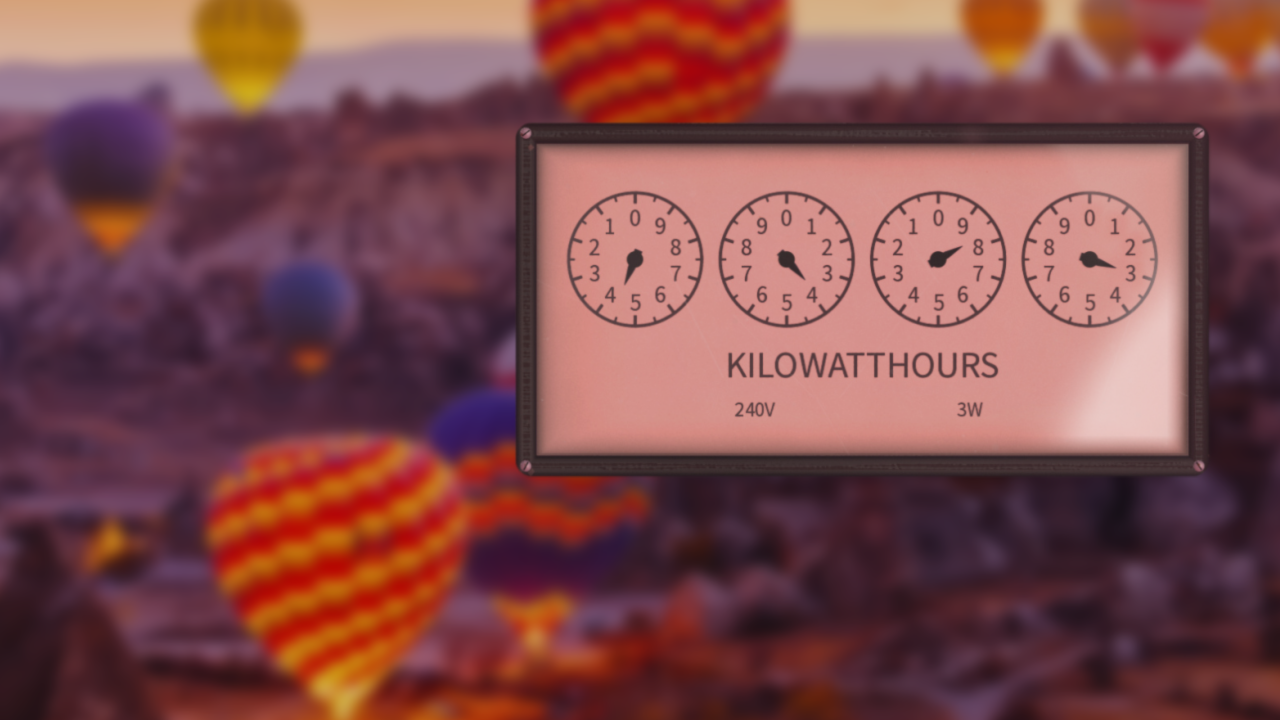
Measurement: 4383 kWh
